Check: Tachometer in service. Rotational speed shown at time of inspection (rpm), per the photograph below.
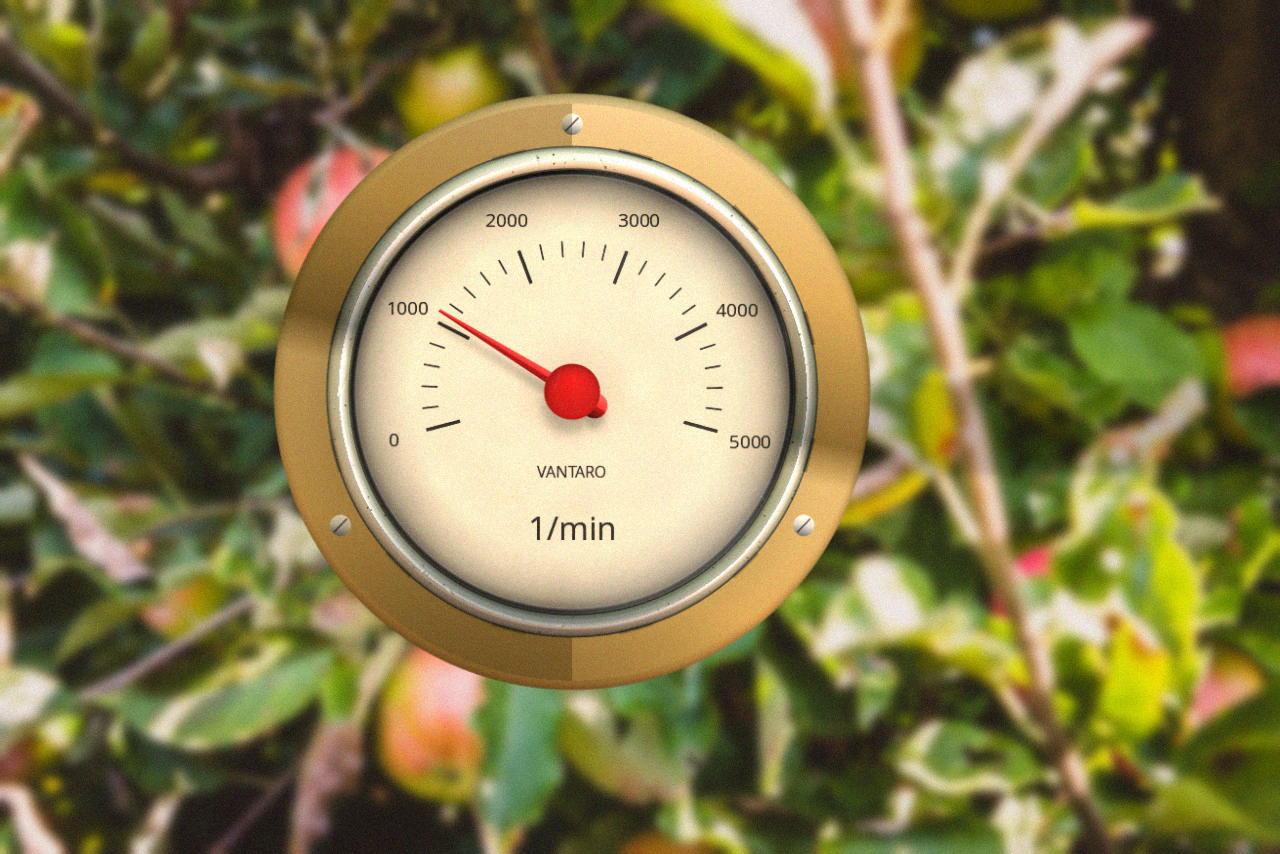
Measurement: 1100 rpm
